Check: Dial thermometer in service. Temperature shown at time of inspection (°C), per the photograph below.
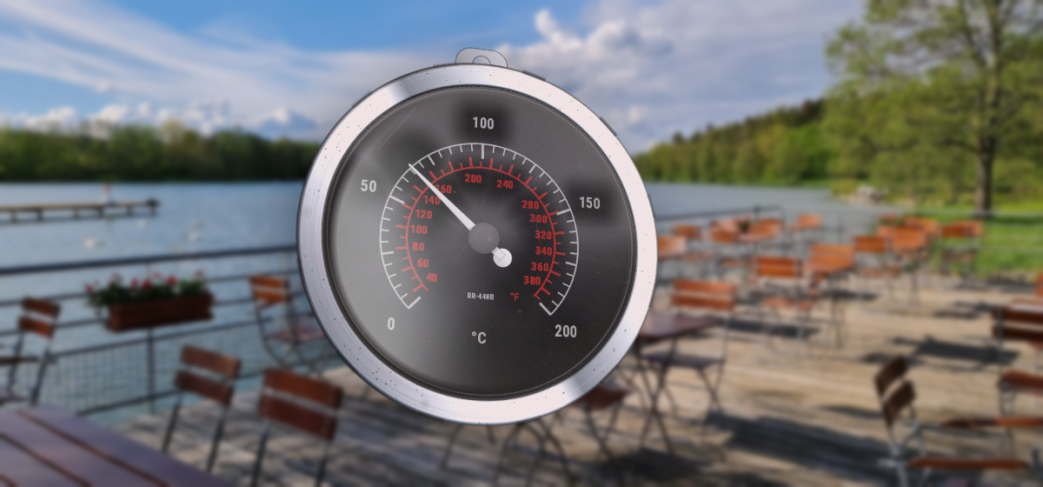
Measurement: 65 °C
